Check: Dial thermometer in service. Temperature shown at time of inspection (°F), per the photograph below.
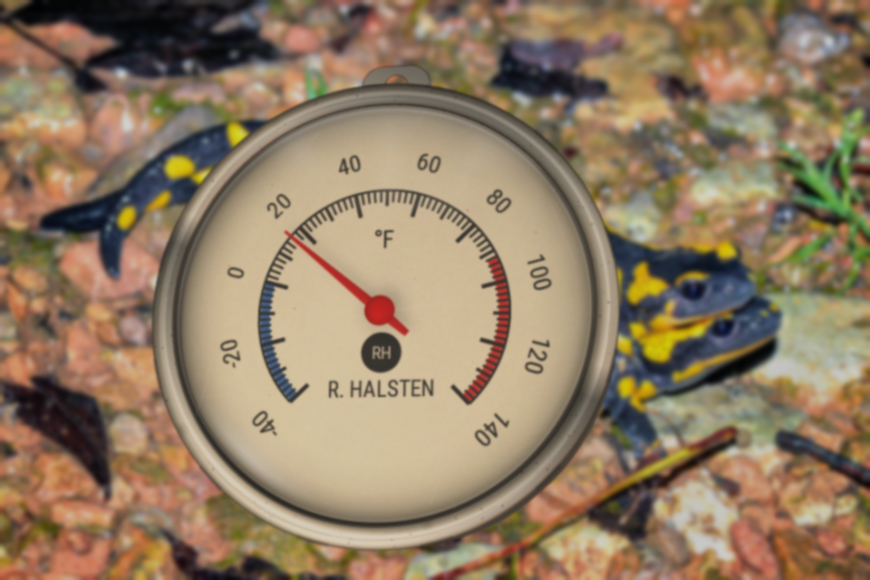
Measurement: 16 °F
